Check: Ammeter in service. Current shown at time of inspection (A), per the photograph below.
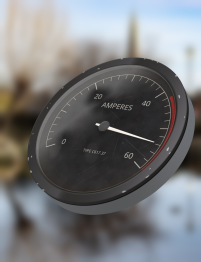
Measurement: 54 A
